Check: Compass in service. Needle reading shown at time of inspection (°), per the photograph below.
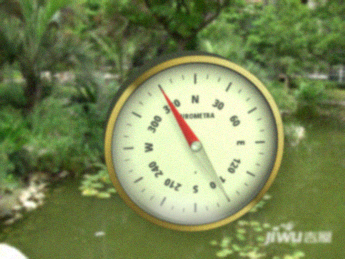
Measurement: 330 °
